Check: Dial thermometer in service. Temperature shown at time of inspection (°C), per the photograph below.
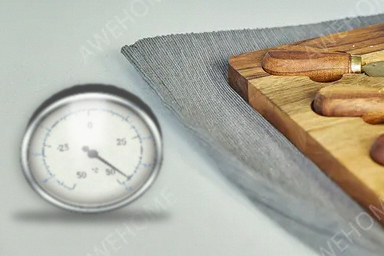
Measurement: 45 °C
